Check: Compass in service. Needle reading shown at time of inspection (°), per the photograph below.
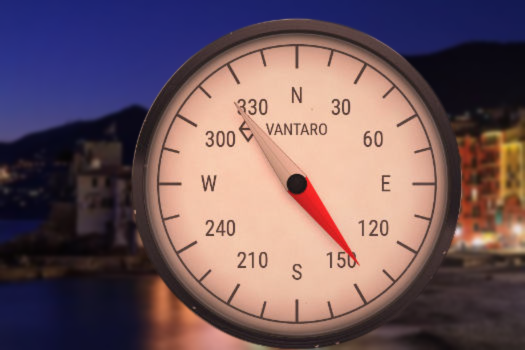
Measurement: 142.5 °
